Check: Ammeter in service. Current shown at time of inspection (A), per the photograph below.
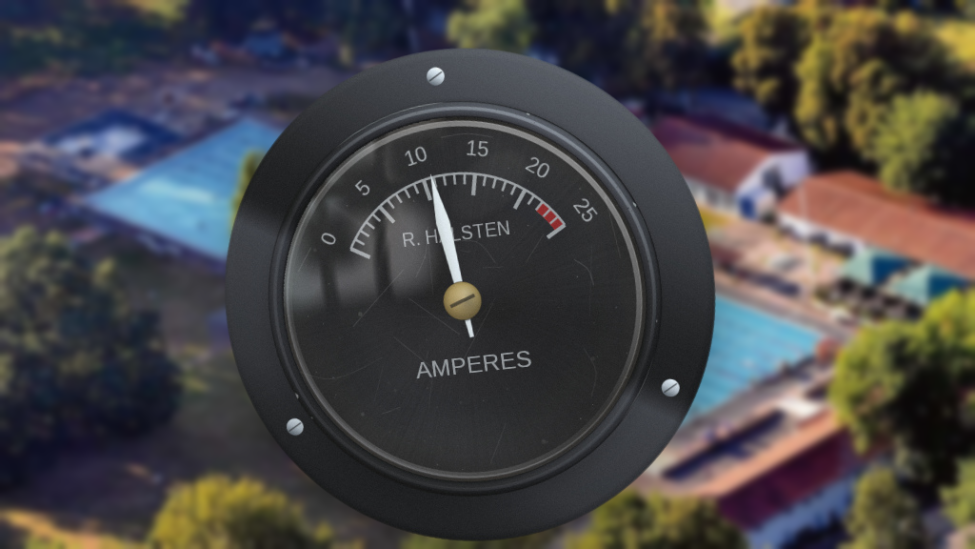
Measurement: 11 A
